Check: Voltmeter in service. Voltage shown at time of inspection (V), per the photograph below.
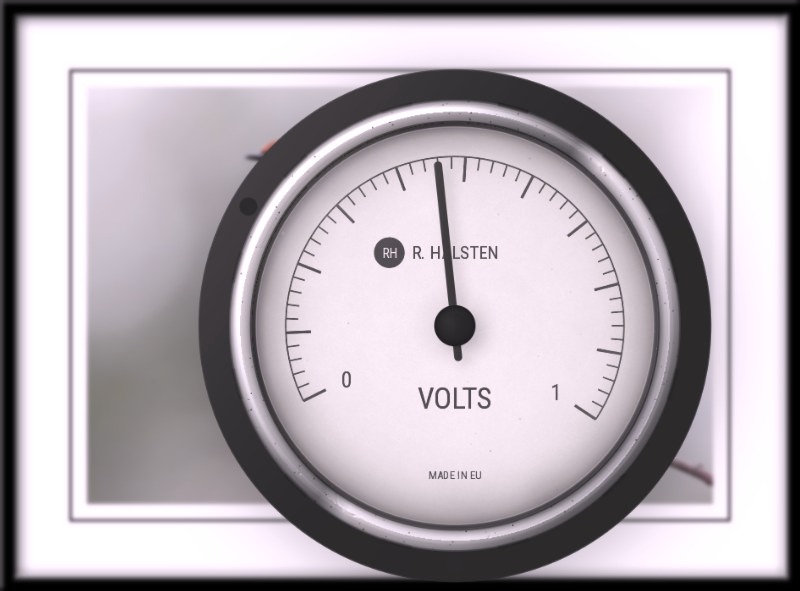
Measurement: 0.46 V
